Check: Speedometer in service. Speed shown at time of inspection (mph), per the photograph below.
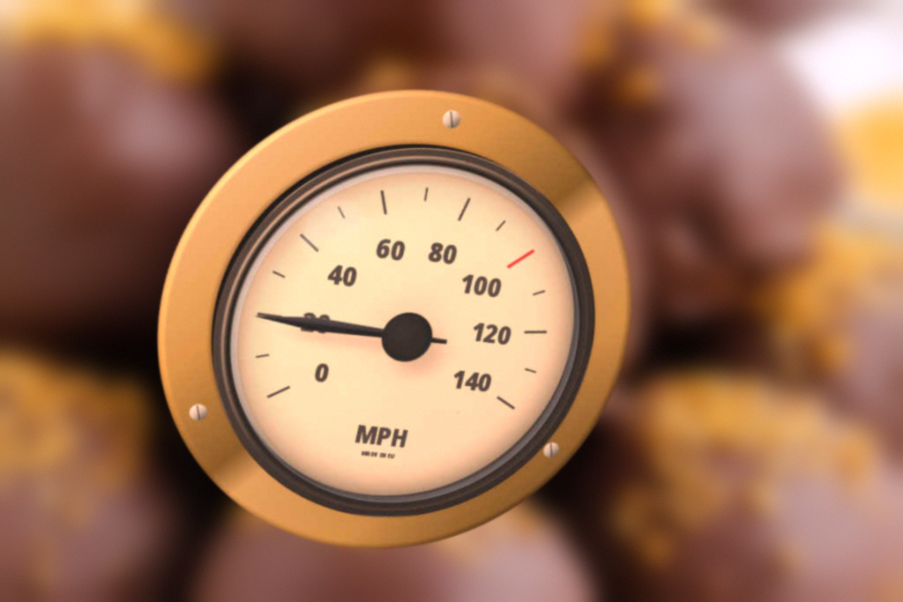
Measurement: 20 mph
